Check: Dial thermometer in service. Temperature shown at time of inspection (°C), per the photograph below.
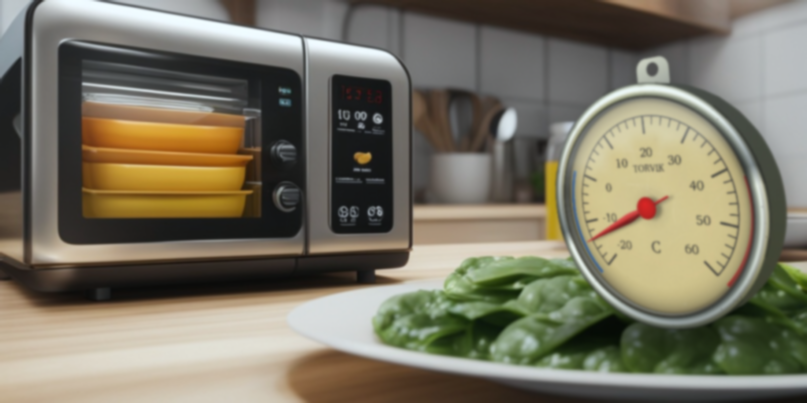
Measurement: -14 °C
